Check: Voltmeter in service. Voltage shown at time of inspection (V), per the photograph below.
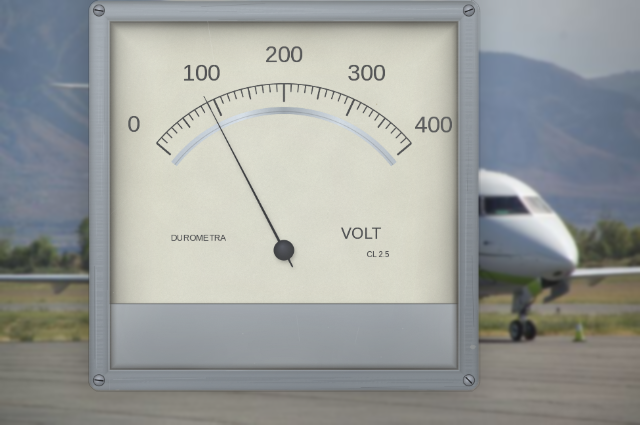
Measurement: 90 V
